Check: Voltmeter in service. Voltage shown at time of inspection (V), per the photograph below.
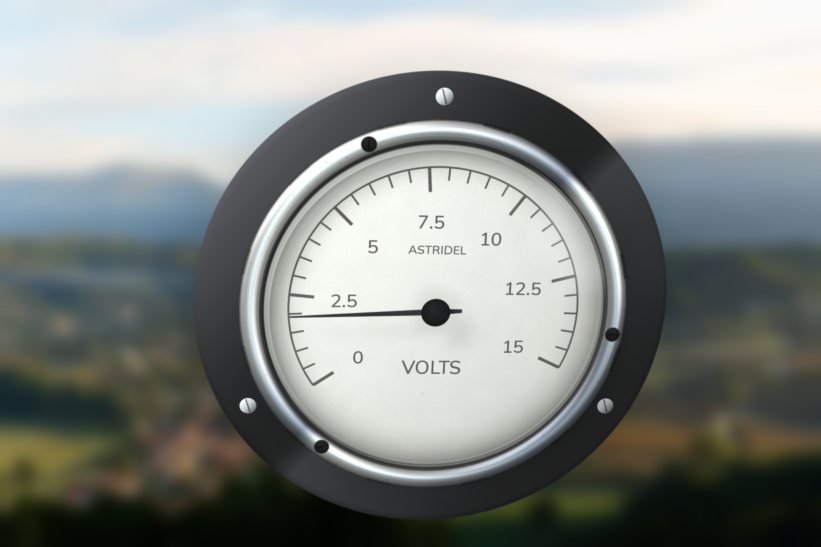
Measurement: 2 V
